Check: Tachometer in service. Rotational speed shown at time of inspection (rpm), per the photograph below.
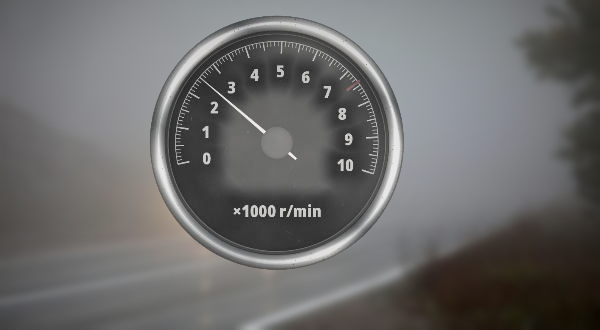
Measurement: 2500 rpm
